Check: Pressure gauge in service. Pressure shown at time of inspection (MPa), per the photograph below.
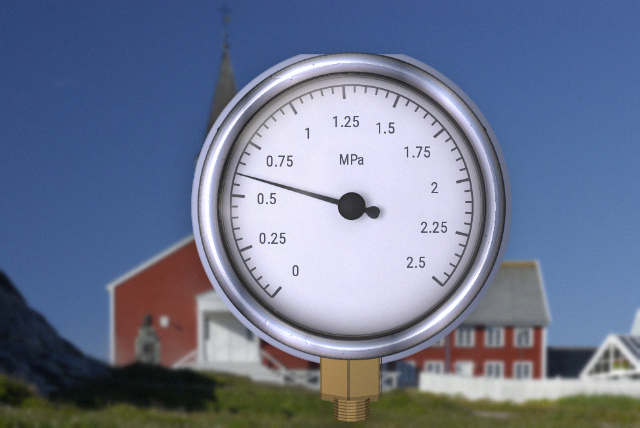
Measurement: 0.6 MPa
